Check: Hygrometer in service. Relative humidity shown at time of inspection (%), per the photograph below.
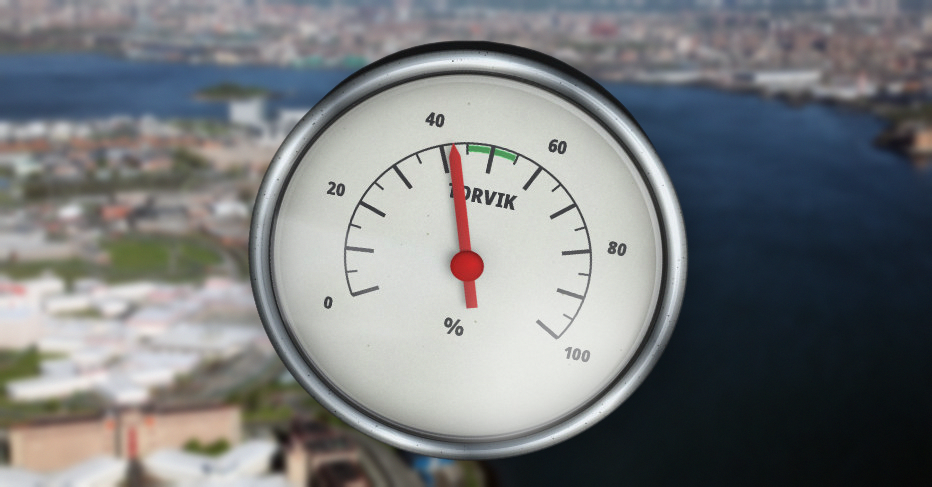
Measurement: 42.5 %
